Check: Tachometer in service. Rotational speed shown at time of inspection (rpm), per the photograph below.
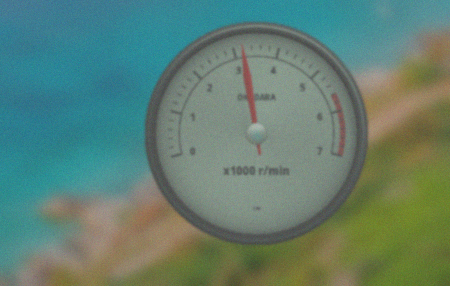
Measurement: 3200 rpm
